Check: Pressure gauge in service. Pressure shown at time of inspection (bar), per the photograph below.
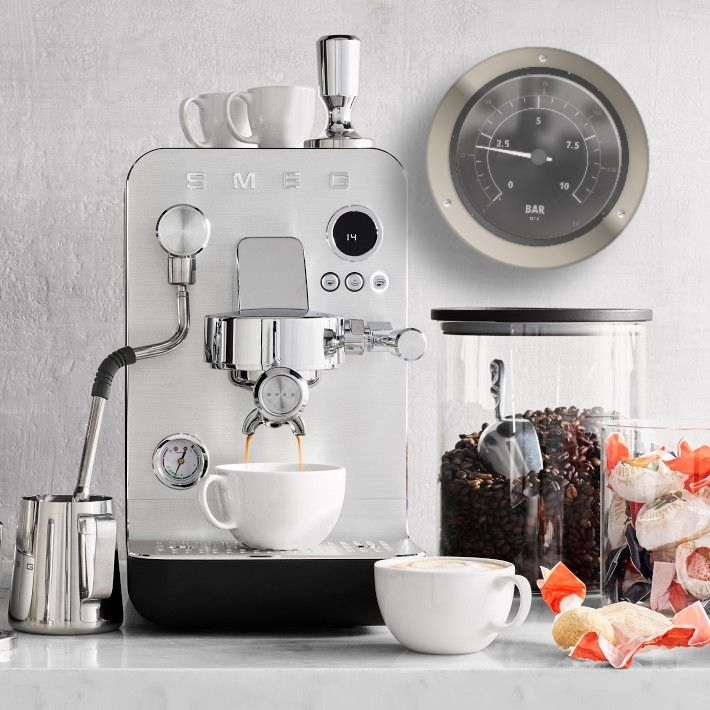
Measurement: 2 bar
